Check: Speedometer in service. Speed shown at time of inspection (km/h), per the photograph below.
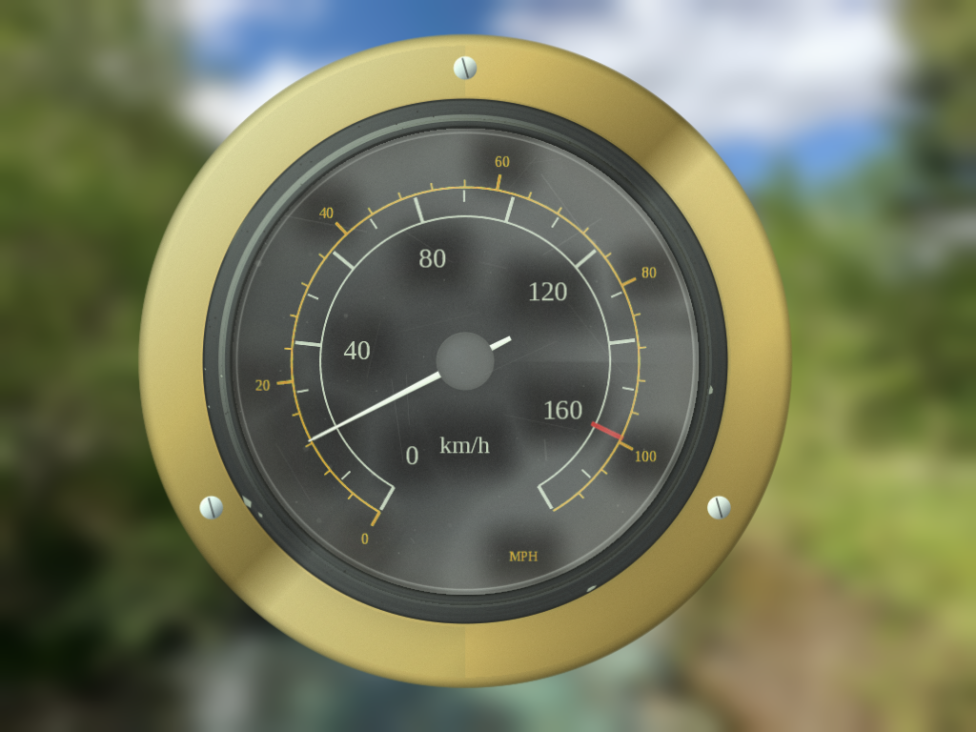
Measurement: 20 km/h
